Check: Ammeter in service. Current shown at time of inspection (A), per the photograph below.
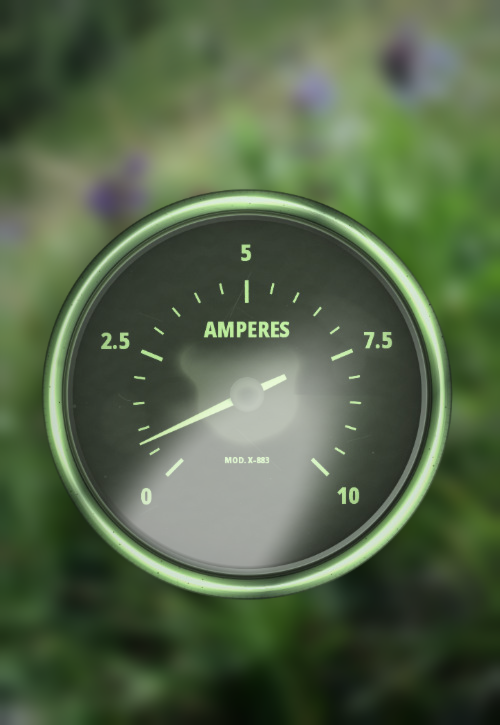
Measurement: 0.75 A
